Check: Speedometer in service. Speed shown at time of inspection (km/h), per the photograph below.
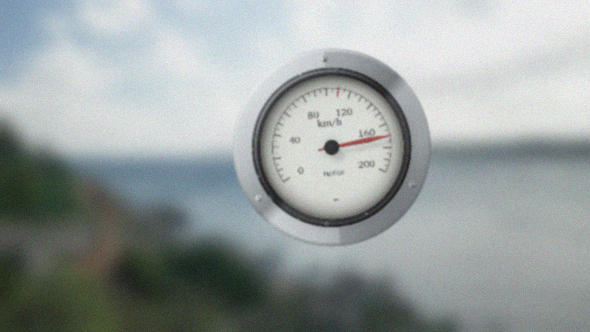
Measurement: 170 km/h
